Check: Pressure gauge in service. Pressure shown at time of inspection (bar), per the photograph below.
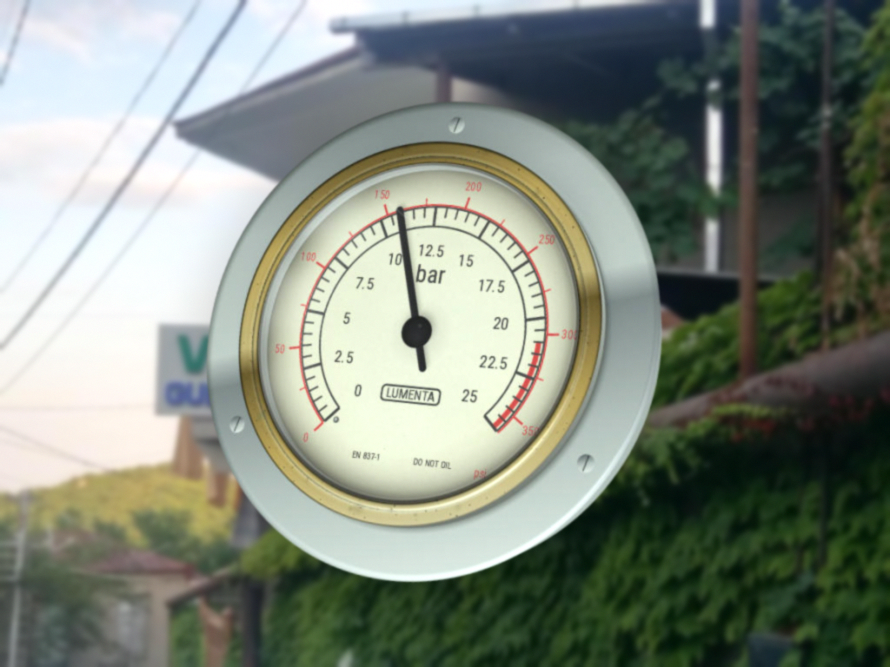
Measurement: 11 bar
